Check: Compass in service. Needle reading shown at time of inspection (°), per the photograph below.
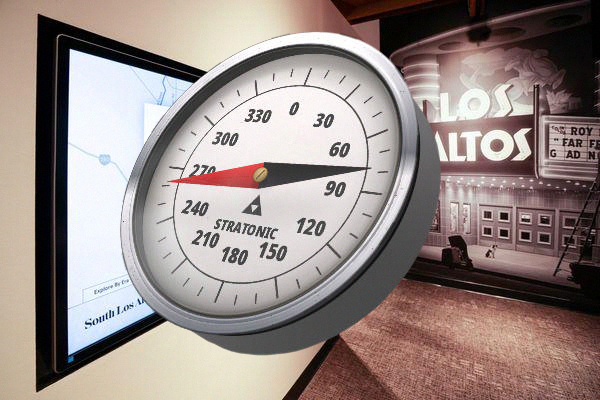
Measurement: 260 °
